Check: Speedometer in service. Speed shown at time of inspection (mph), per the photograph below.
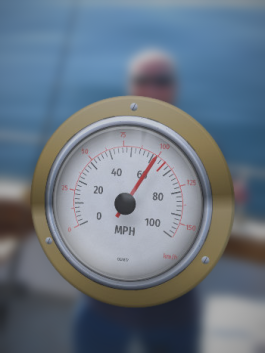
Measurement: 62 mph
